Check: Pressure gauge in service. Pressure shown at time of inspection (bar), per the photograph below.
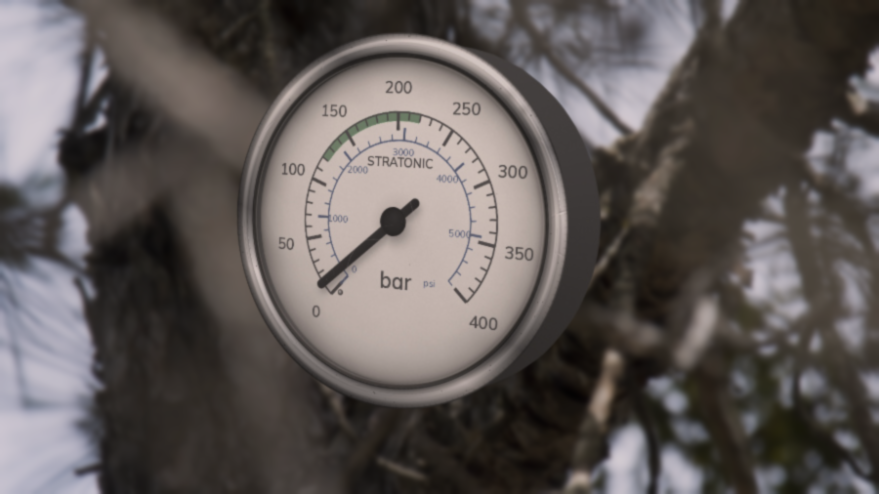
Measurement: 10 bar
